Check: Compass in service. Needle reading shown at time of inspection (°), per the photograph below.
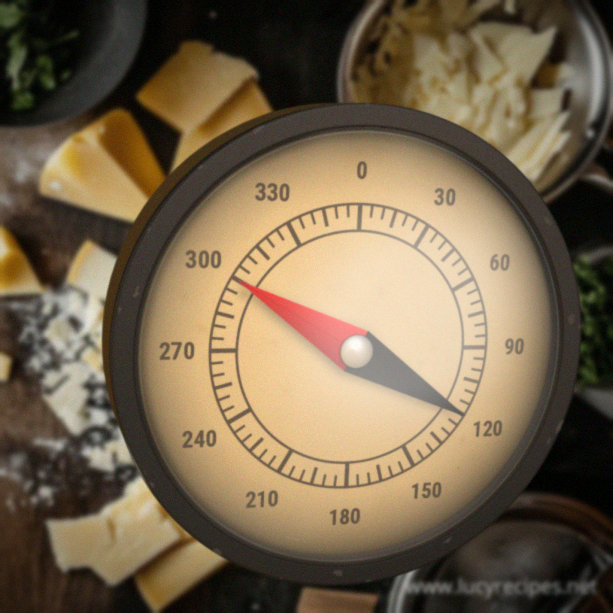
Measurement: 300 °
